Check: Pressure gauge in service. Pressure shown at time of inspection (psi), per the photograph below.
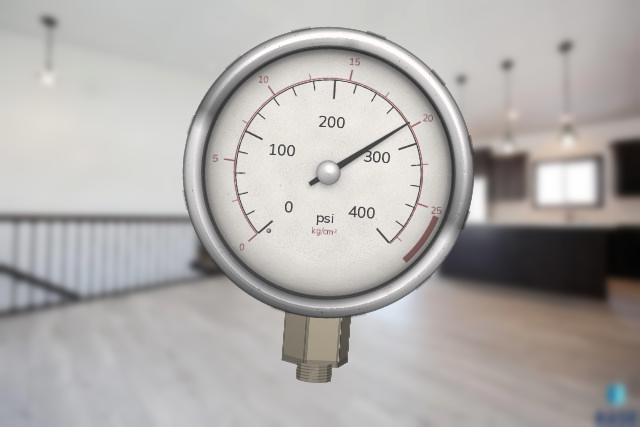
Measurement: 280 psi
